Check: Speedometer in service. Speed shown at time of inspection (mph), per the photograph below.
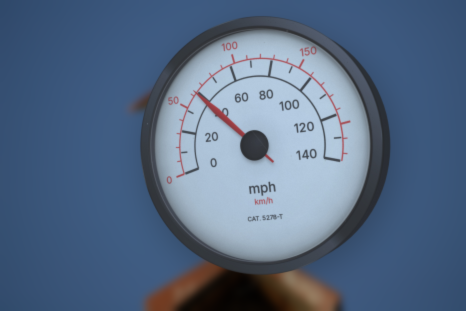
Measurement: 40 mph
